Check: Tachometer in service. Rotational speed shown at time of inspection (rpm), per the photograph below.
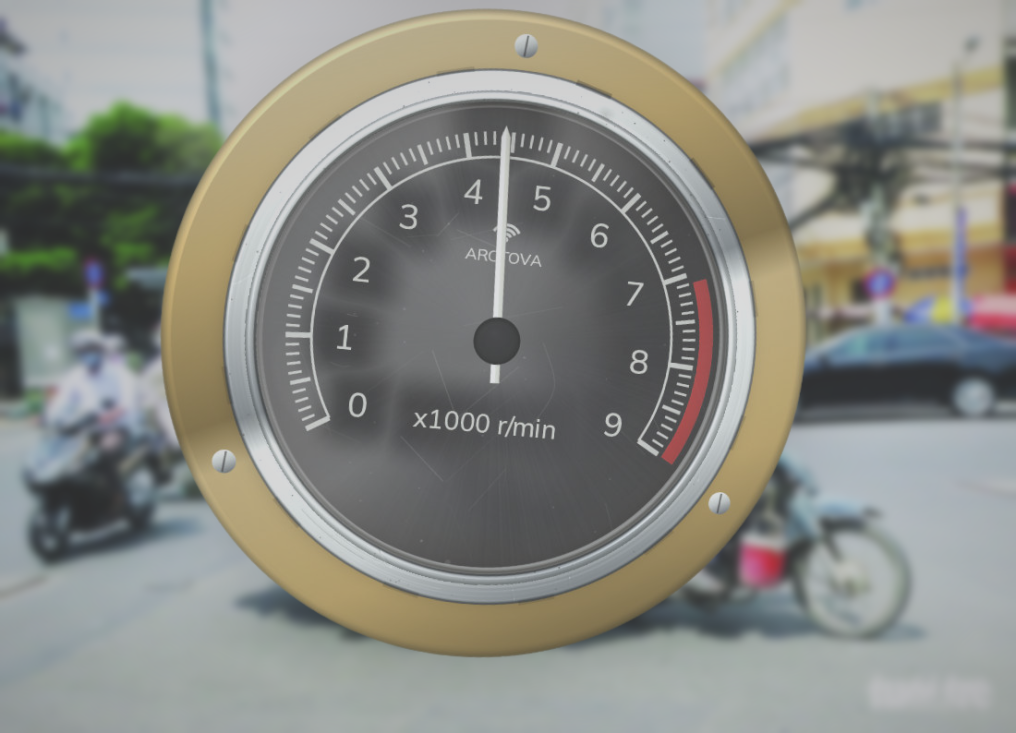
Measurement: 4400 rpm
